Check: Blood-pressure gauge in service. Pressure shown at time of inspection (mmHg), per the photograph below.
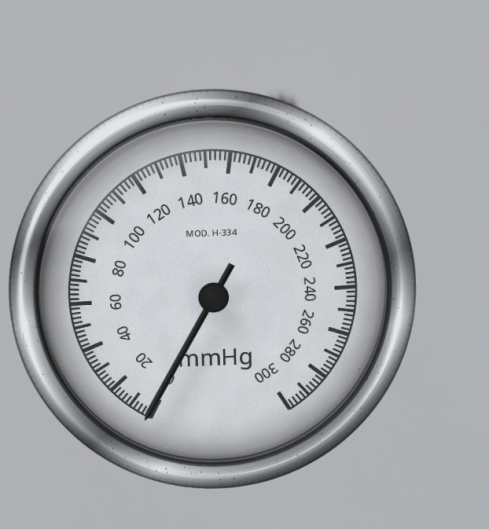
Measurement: 2 mmHg
